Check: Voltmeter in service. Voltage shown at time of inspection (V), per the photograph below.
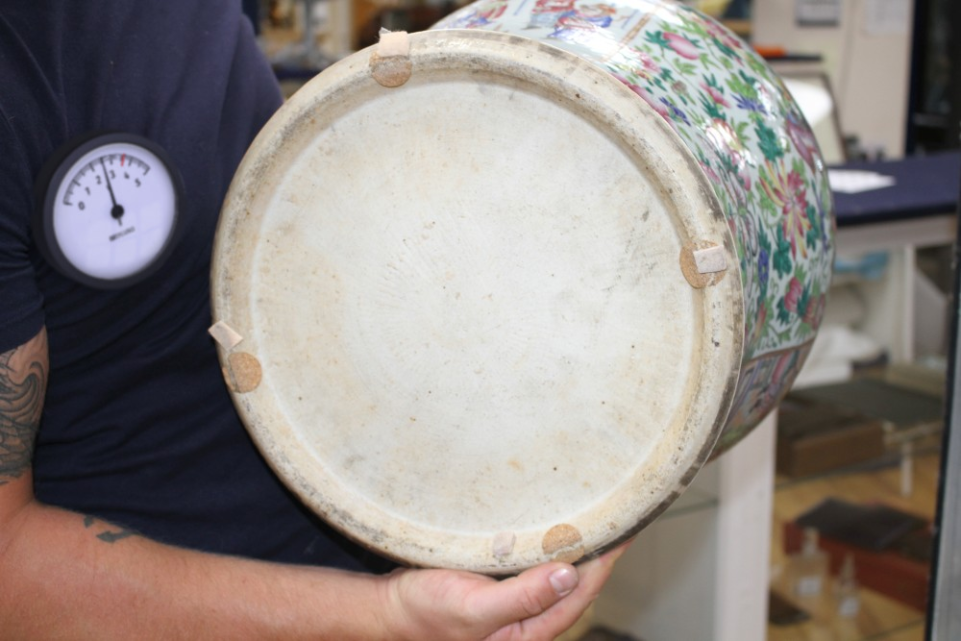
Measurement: 2.5 V
